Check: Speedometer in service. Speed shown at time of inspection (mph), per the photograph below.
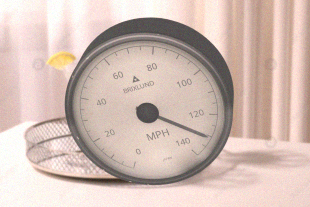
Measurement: 130 mph
